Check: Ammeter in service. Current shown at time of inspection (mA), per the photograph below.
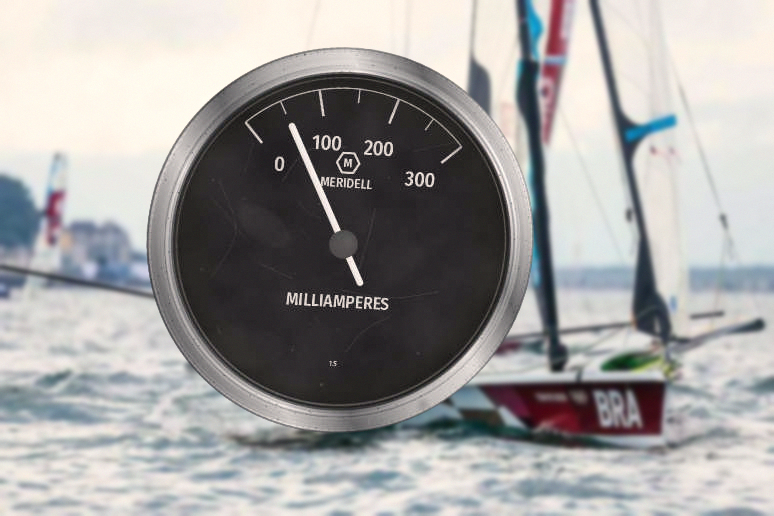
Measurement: 50 mA
